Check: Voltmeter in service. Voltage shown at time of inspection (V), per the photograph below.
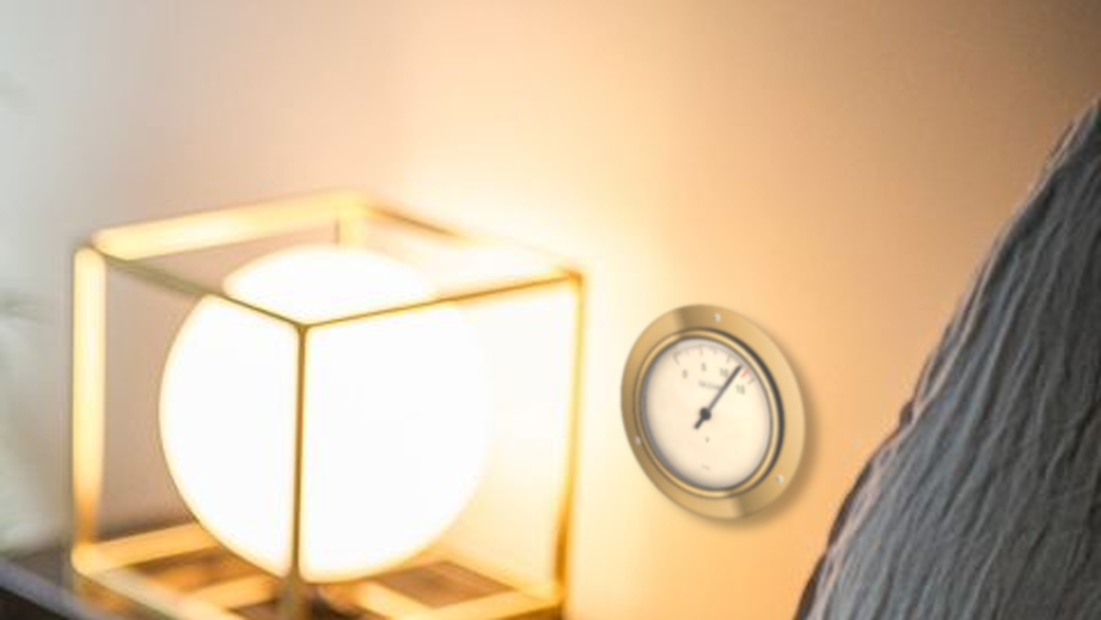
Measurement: 12.5 V
